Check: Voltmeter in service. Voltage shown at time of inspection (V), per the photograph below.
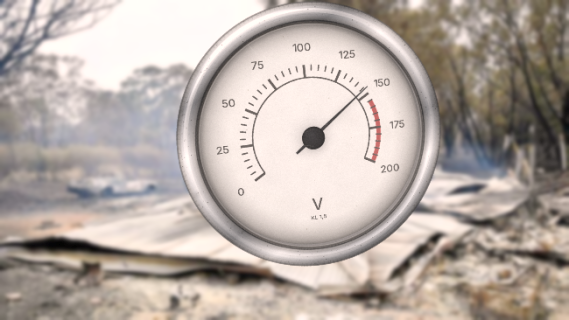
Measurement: 145 V
